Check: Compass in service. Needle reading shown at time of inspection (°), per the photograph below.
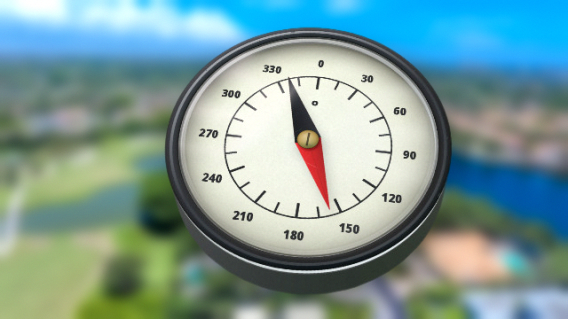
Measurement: 157.5 °
